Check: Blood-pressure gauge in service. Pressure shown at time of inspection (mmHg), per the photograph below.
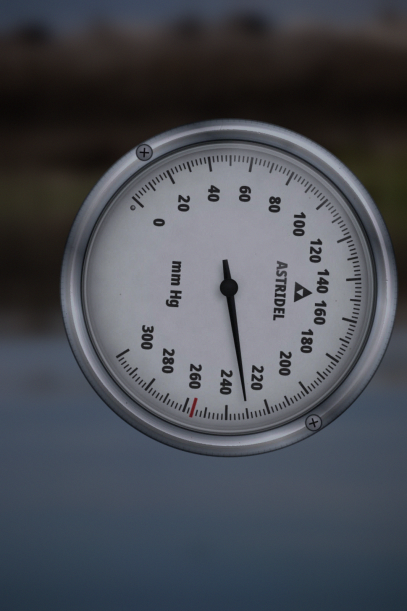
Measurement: 230 mmHg
